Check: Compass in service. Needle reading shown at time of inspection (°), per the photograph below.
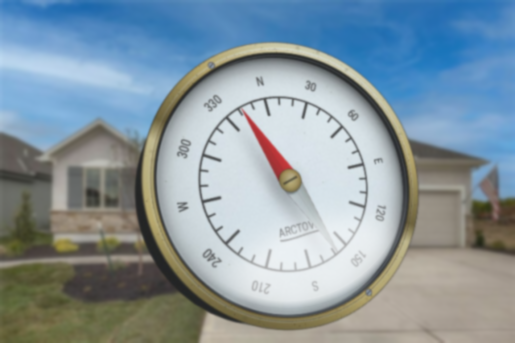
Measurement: 340 °
